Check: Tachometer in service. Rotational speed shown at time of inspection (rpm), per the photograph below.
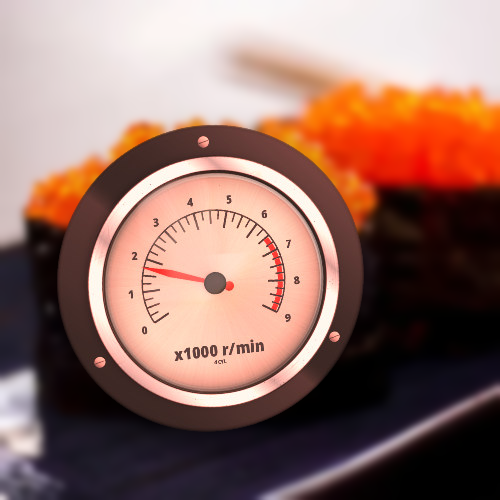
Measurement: 1750 rpm
